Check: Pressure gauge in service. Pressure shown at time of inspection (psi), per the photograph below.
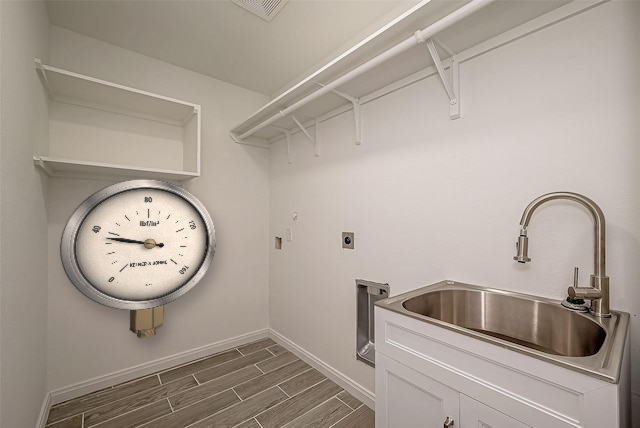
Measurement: 35 psi
